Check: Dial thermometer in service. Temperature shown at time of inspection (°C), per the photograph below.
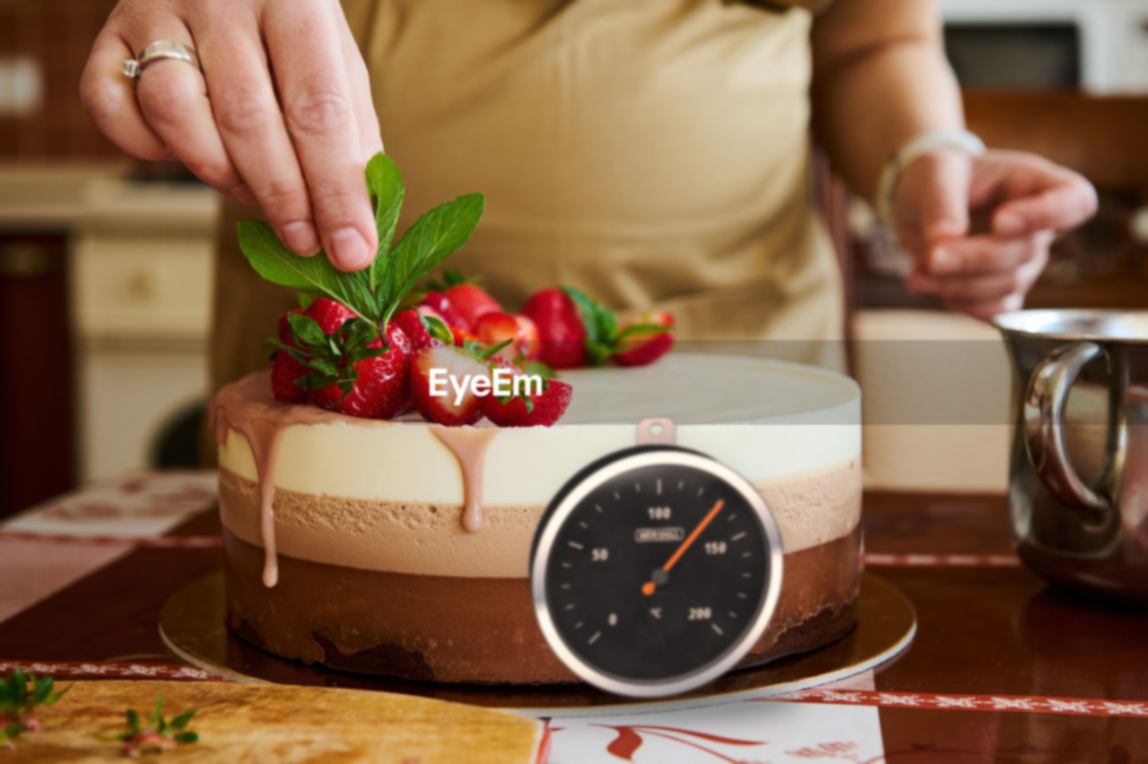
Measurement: 130 °C
